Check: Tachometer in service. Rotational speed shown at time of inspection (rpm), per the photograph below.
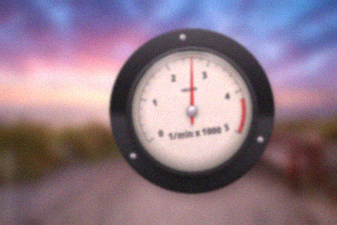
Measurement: 2600 rpm
